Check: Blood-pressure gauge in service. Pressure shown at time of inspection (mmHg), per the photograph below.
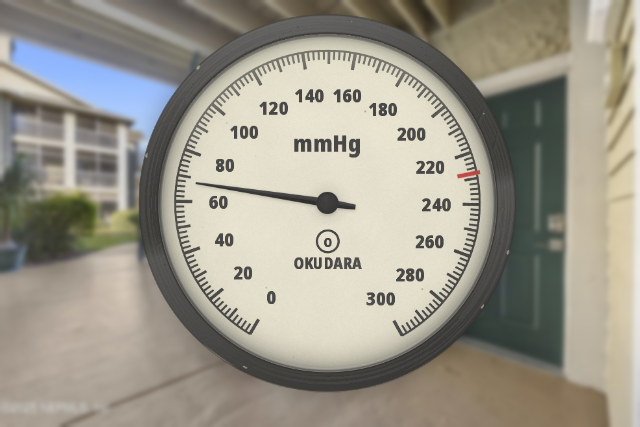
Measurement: 68 mmHg
